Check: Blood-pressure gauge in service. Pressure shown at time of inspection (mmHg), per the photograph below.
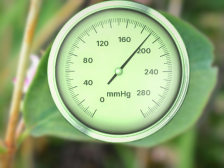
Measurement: 190 mmHg
